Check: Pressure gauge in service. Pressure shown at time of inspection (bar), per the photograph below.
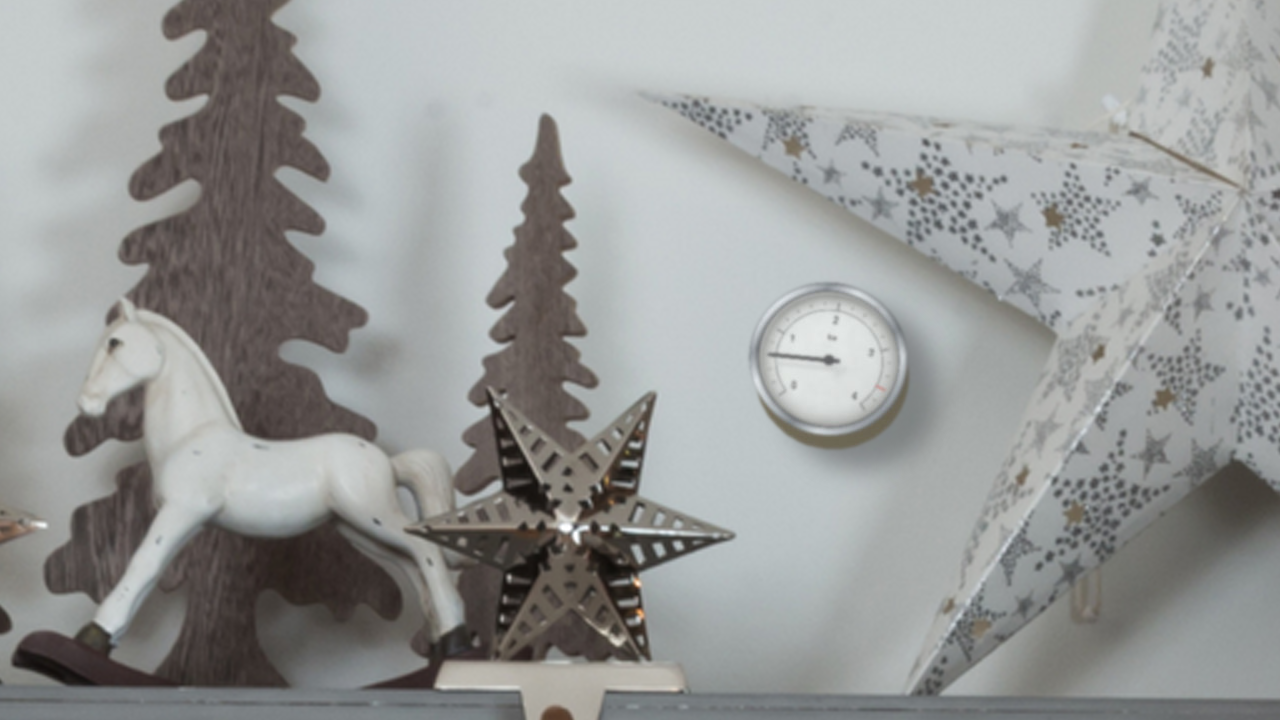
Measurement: 0.6 bar
